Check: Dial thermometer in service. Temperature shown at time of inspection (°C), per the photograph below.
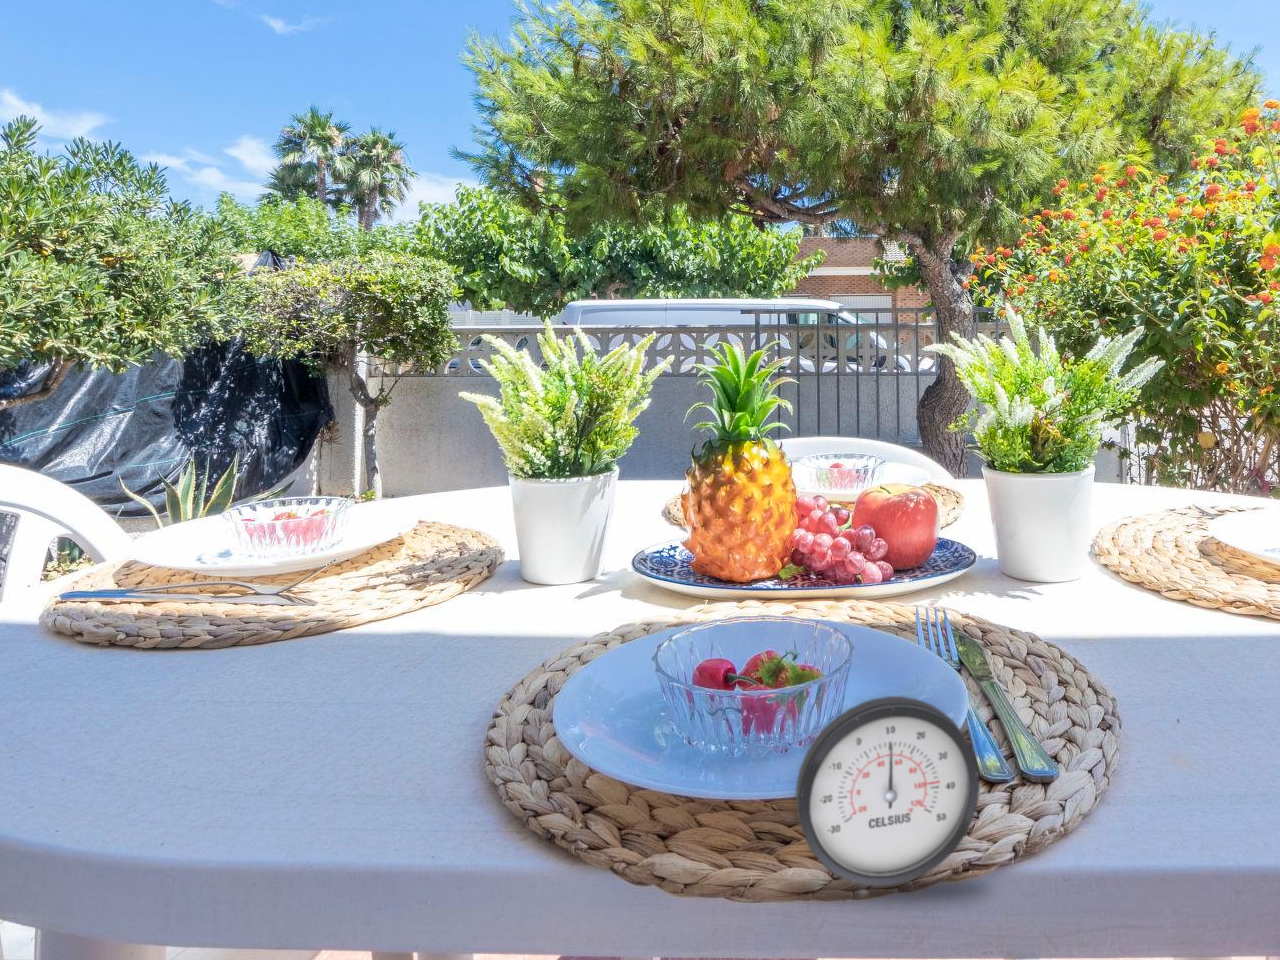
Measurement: 10 °C
